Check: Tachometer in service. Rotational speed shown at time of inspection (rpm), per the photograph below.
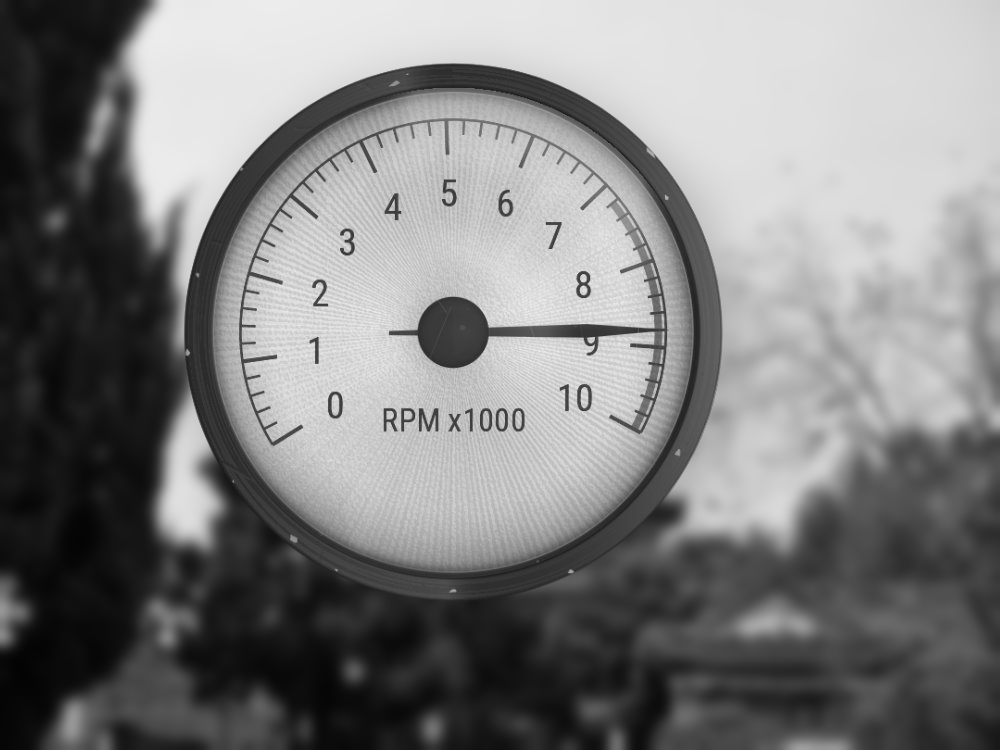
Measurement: 8800 rpm
